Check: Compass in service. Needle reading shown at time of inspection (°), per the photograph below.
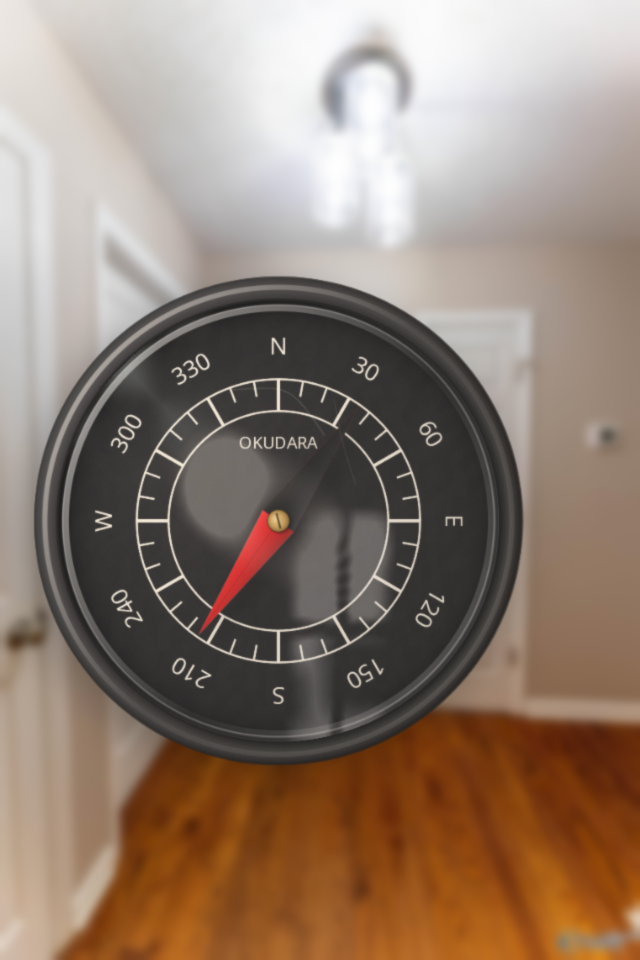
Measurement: 215 °
